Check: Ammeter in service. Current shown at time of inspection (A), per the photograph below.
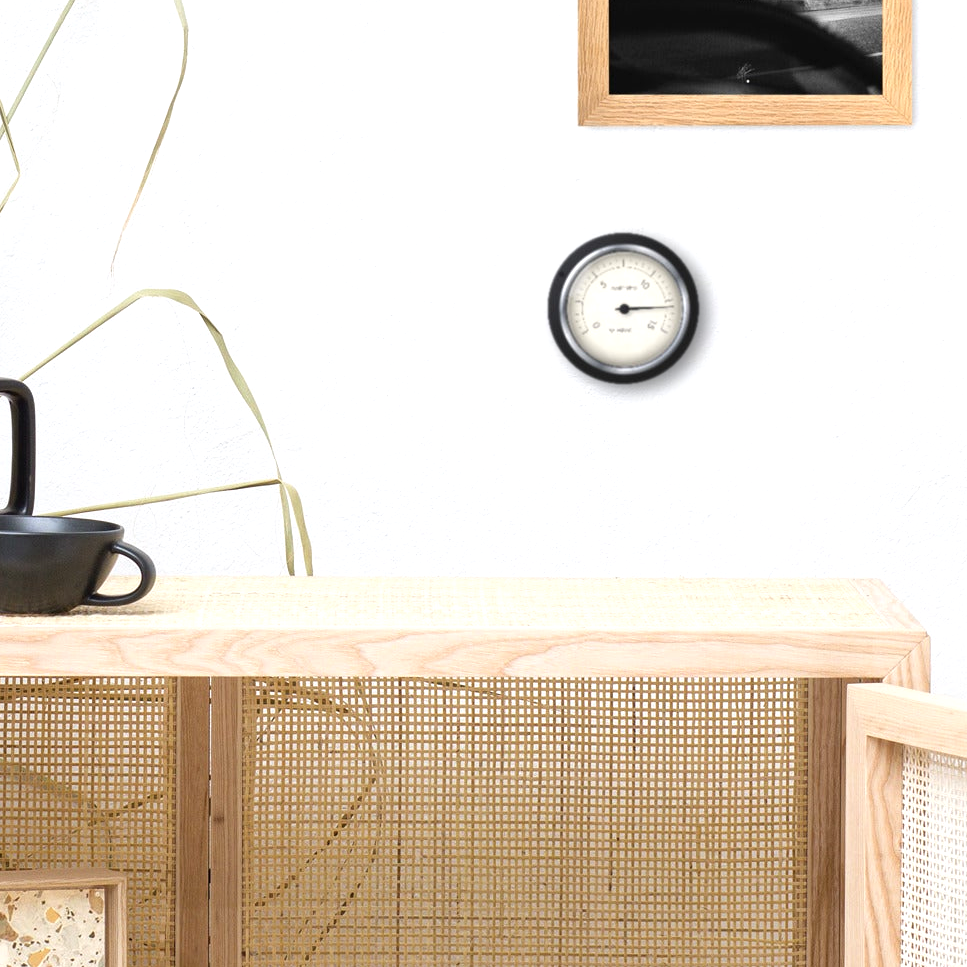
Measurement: 13 A
